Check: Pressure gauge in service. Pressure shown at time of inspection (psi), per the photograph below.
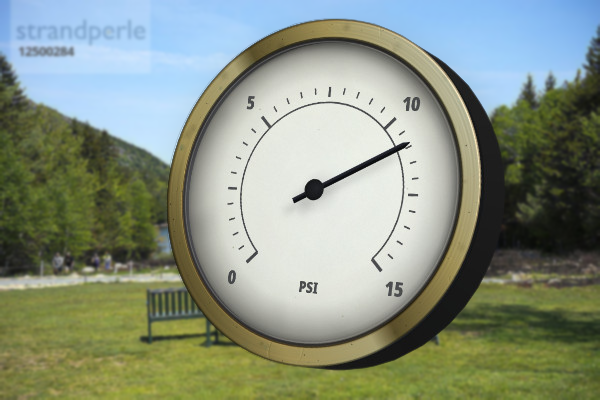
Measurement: 11 psi
